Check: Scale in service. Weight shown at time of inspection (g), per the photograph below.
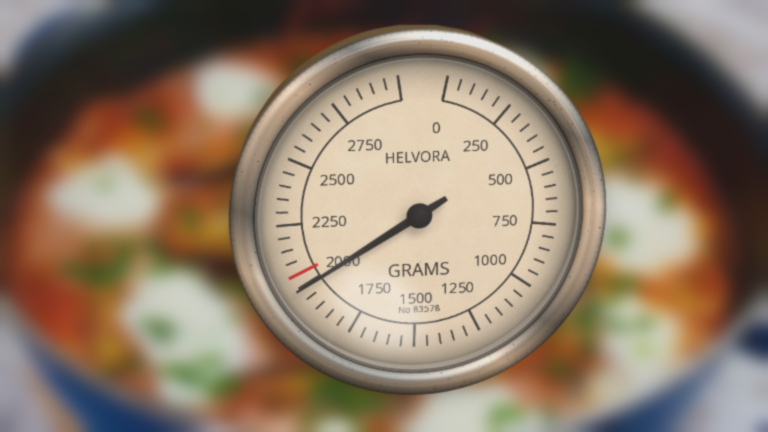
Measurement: 2000 g
